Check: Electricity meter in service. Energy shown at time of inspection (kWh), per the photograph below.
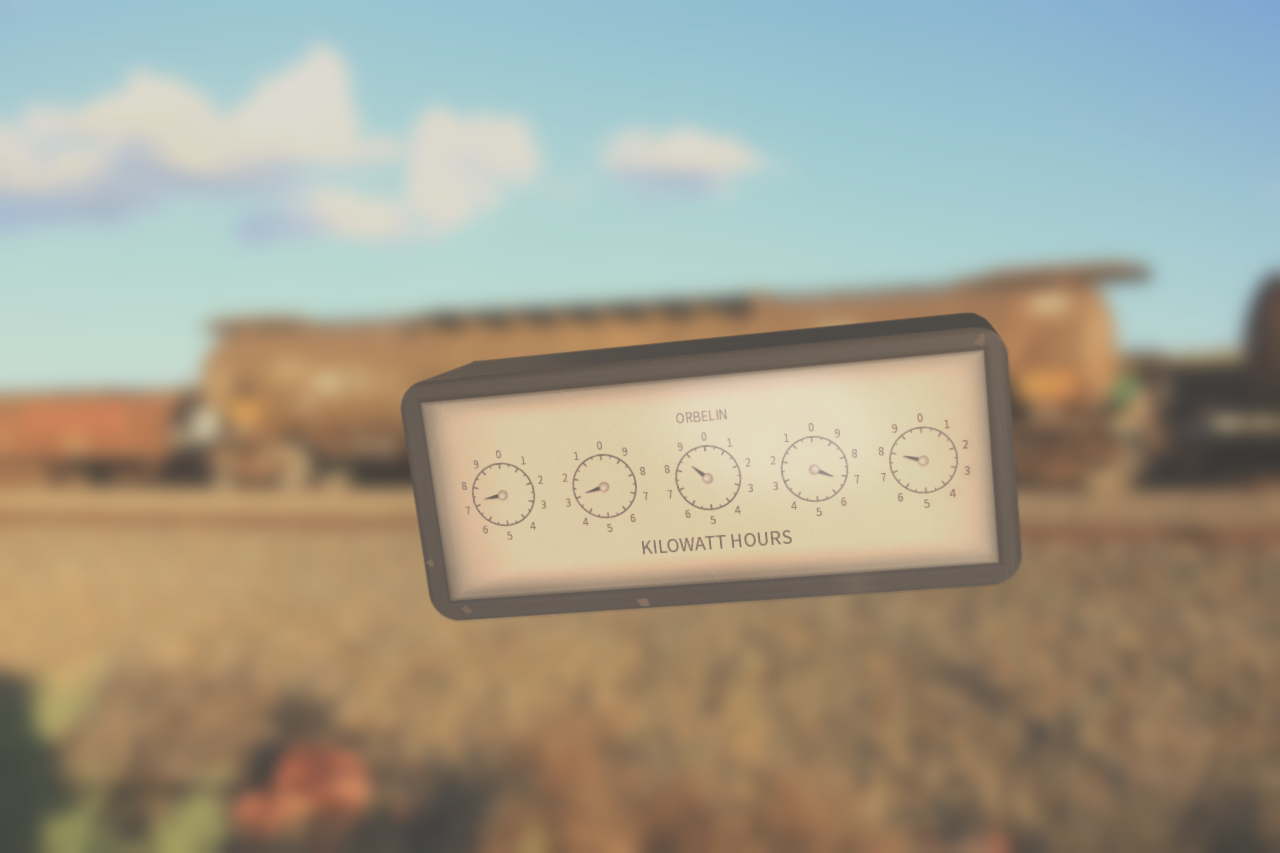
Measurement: 72868 kWh
